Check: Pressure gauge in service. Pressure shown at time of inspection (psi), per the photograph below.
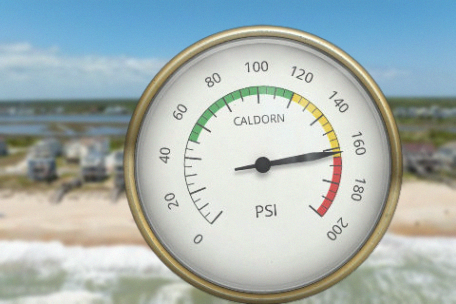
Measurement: 162.5 psi
